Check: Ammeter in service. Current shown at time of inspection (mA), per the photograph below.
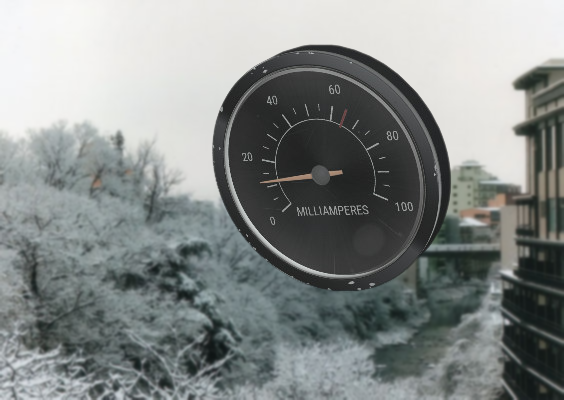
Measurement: 12.5 mA
